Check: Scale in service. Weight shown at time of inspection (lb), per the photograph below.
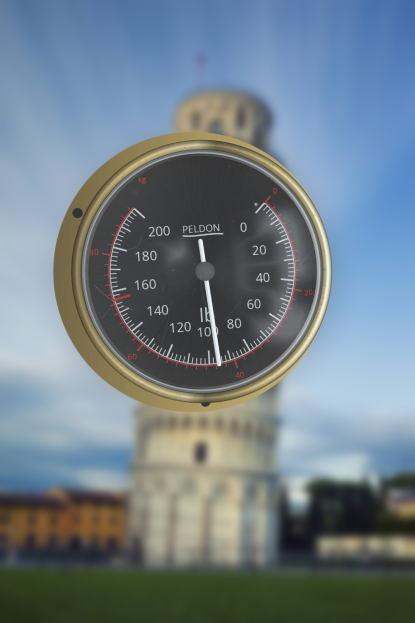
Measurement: 96 lb
